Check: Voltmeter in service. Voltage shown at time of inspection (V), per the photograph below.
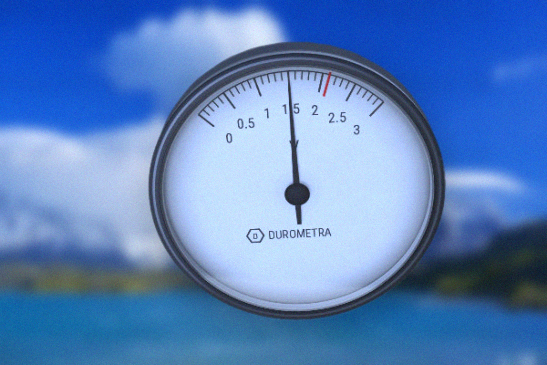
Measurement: 1.5 V
